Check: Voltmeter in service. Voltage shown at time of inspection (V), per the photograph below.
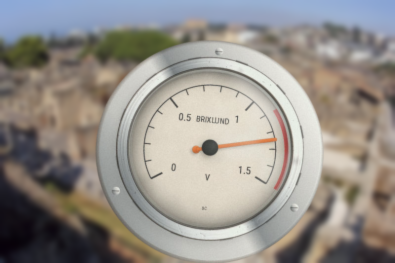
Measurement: 1.25 V
